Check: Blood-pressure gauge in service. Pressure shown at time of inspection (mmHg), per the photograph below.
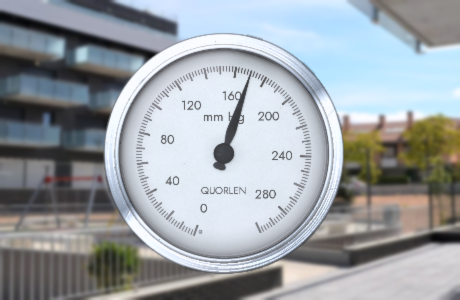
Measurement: 170 mmHg
